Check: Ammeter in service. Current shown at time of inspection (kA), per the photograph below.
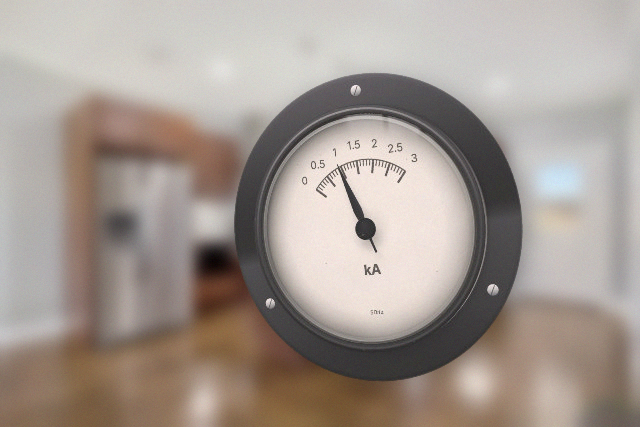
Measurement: 1 kA
